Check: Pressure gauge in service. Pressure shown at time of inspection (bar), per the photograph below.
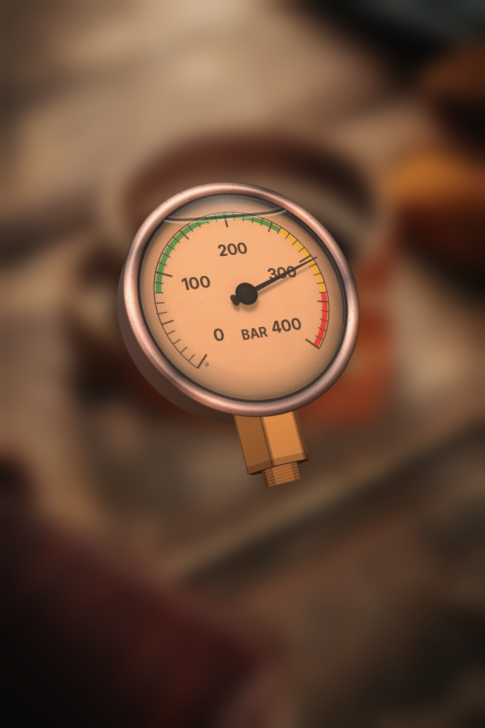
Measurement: 305 bar
